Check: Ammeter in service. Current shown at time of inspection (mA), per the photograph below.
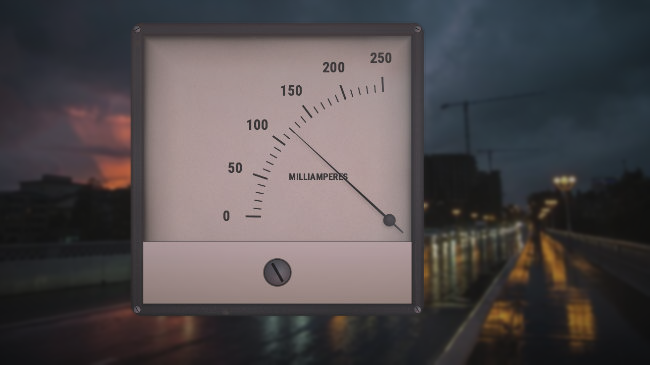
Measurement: 120 mA
